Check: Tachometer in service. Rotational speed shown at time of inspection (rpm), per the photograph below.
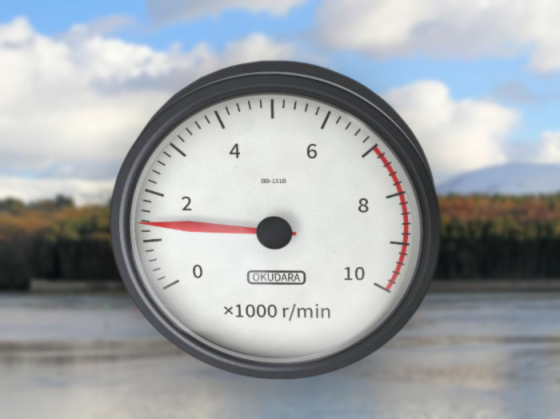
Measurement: 1400 rpm
